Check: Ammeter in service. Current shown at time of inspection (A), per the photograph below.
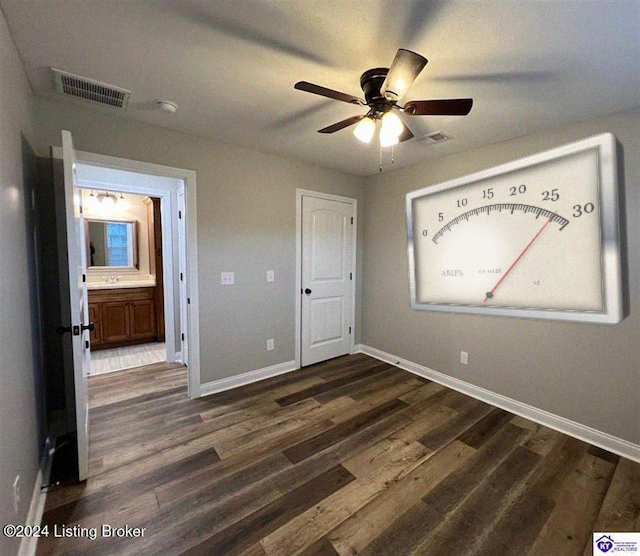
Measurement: 27.5 A
